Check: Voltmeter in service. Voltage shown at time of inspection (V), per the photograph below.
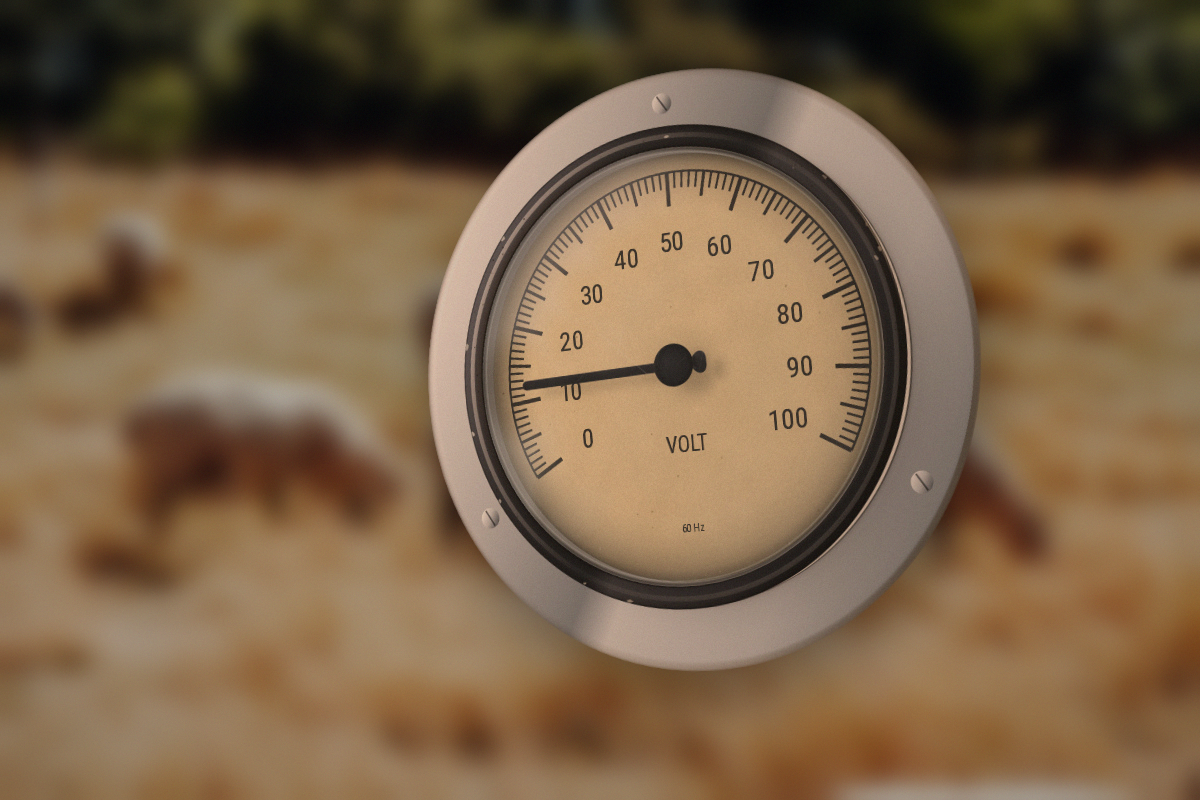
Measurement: 12 V
